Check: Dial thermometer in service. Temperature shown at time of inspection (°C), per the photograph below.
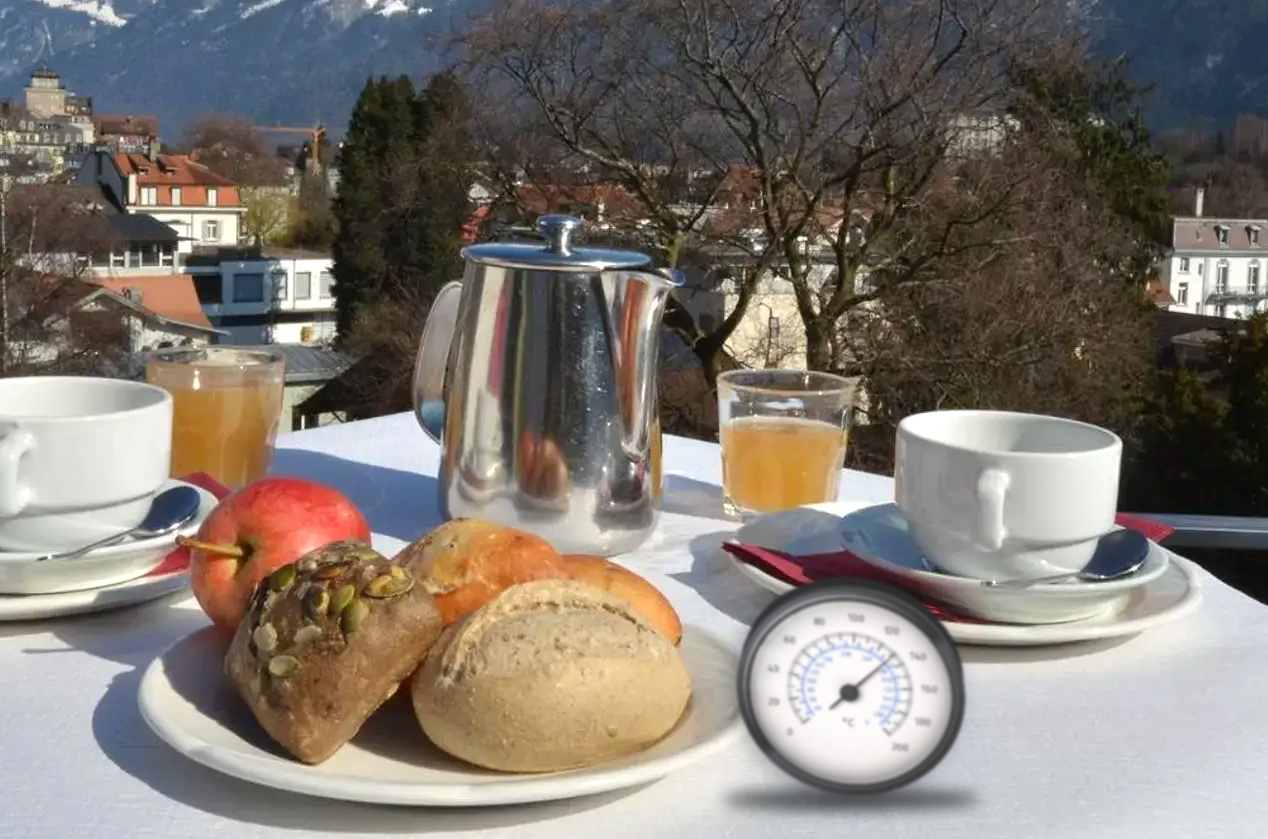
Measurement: 130 °C
